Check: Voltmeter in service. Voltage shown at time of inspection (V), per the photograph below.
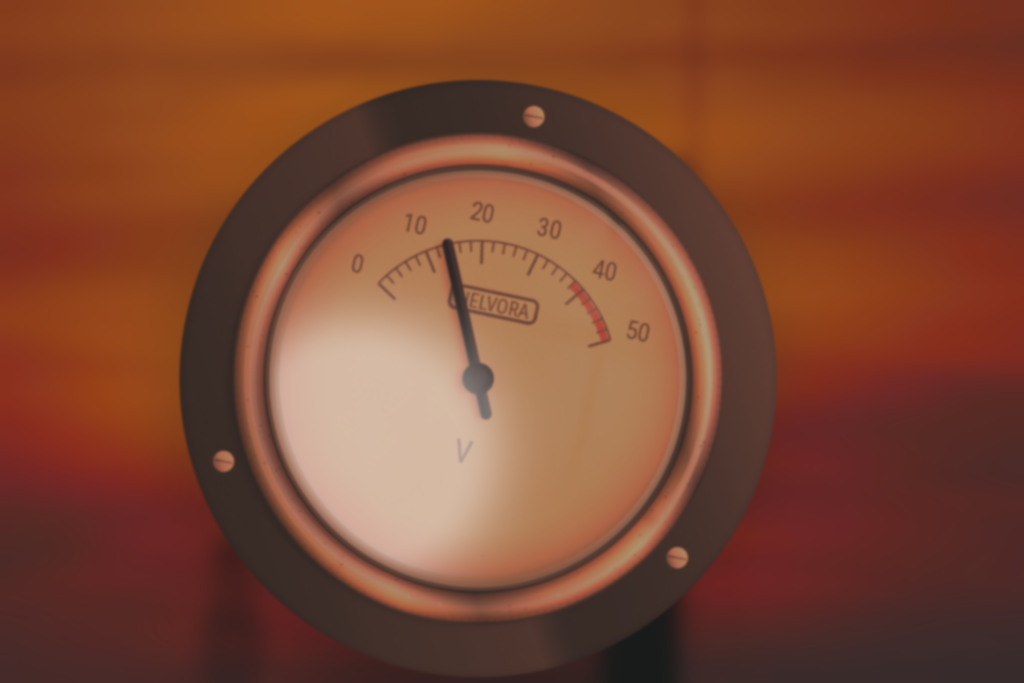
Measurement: 14 V
